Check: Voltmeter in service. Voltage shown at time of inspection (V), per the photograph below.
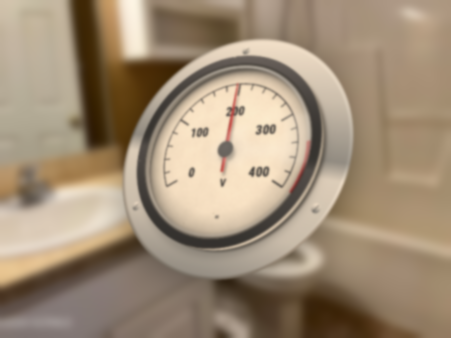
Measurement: 200 V
